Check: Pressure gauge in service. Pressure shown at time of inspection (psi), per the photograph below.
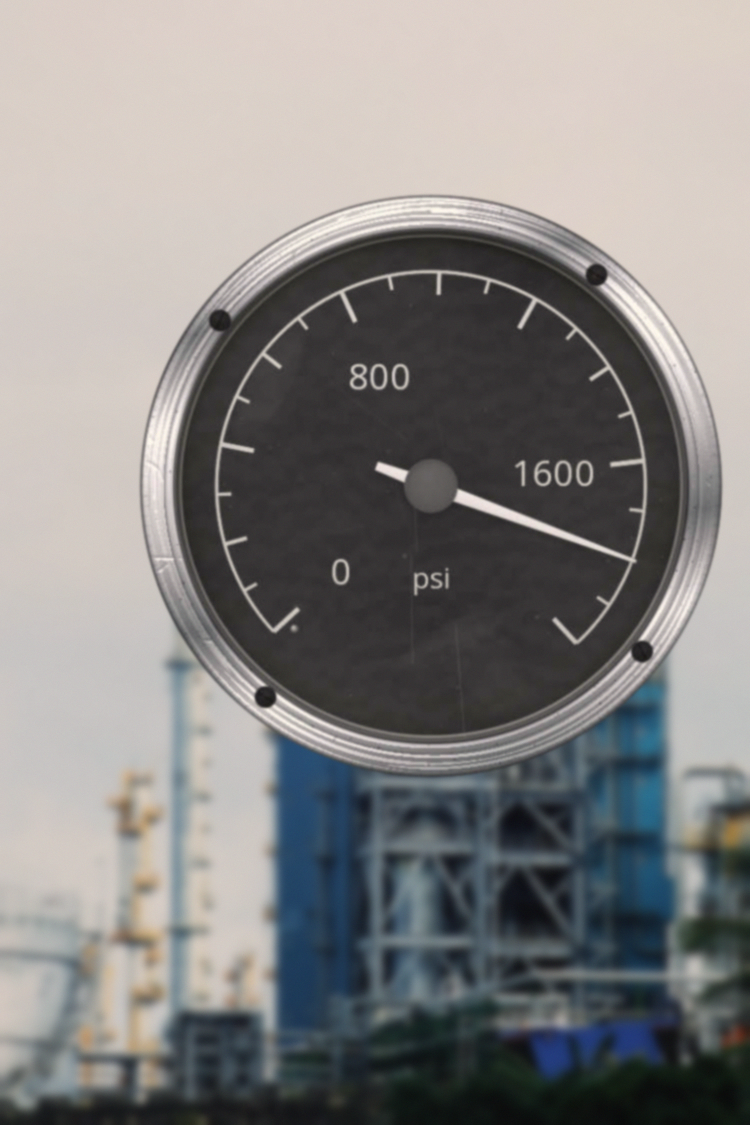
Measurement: 1800 psi
